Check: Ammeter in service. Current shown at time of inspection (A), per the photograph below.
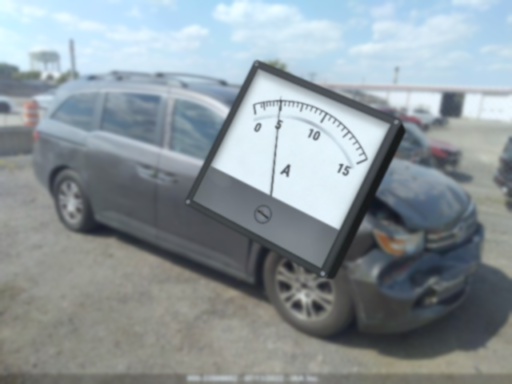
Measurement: 5 A
